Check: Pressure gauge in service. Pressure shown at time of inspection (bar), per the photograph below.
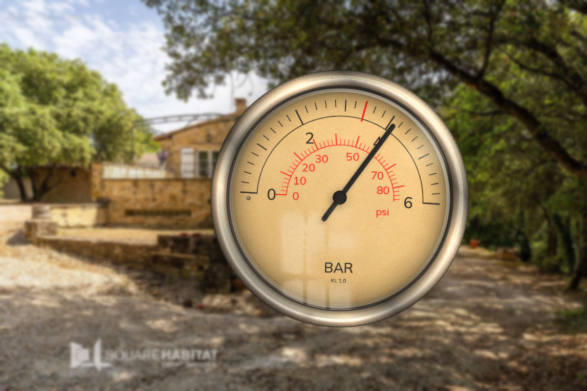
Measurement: 4.1 bar
